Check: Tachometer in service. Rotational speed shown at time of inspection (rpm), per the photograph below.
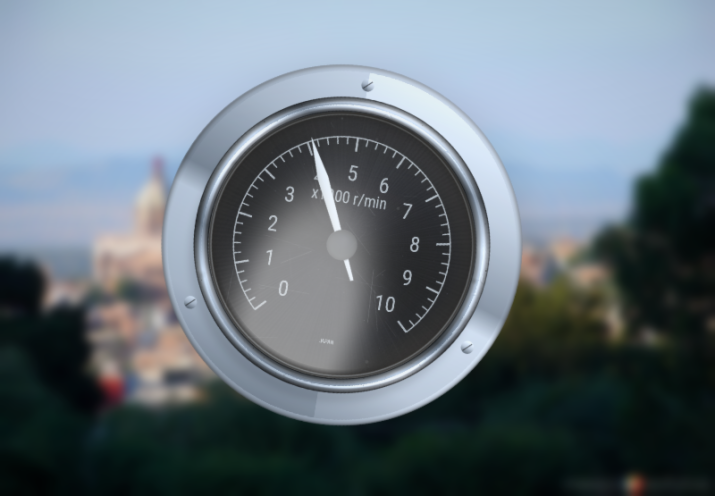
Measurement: 4100 rpm
